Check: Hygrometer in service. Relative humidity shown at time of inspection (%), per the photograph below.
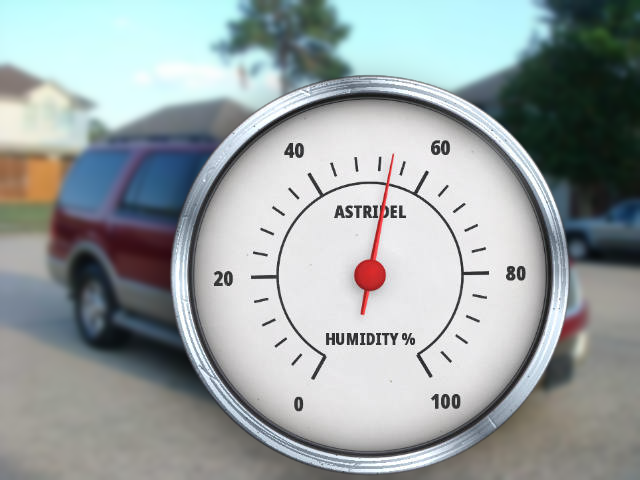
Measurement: 54 %
